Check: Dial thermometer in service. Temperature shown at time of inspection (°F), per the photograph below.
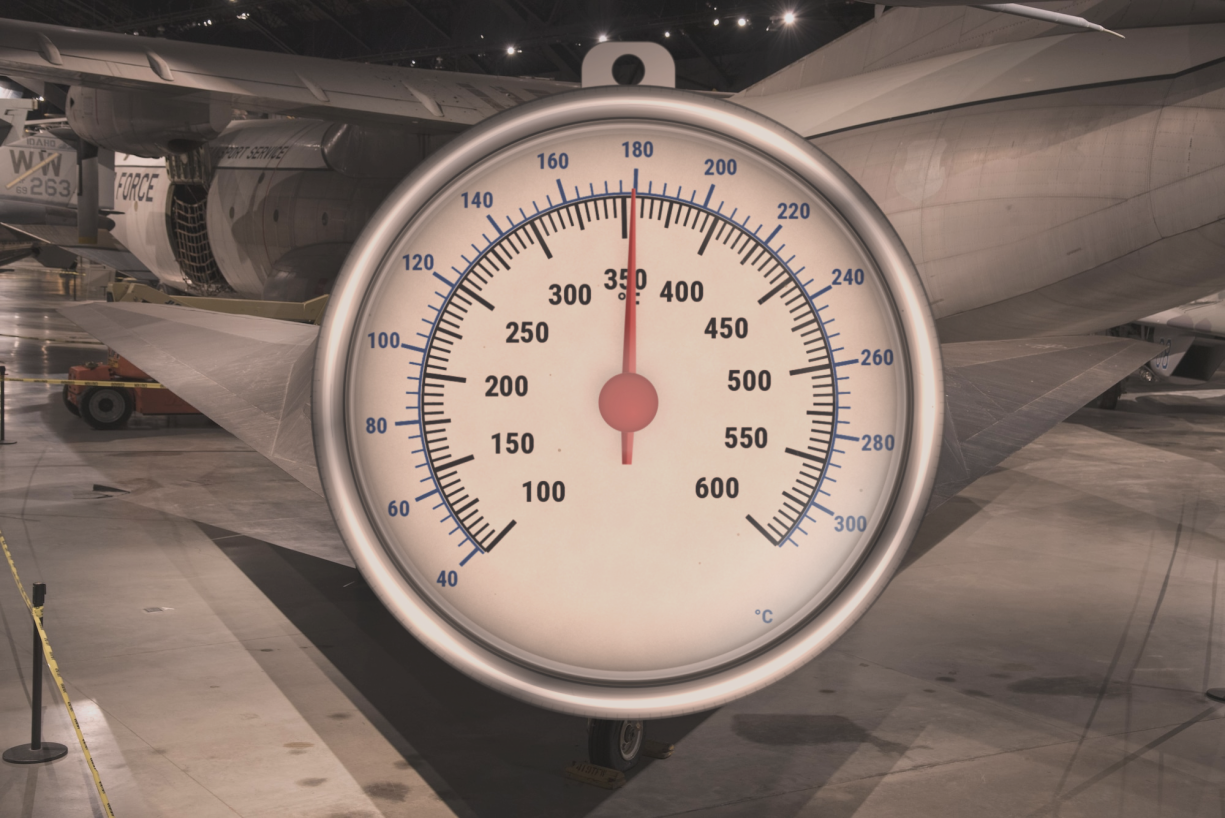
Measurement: 355 °F
